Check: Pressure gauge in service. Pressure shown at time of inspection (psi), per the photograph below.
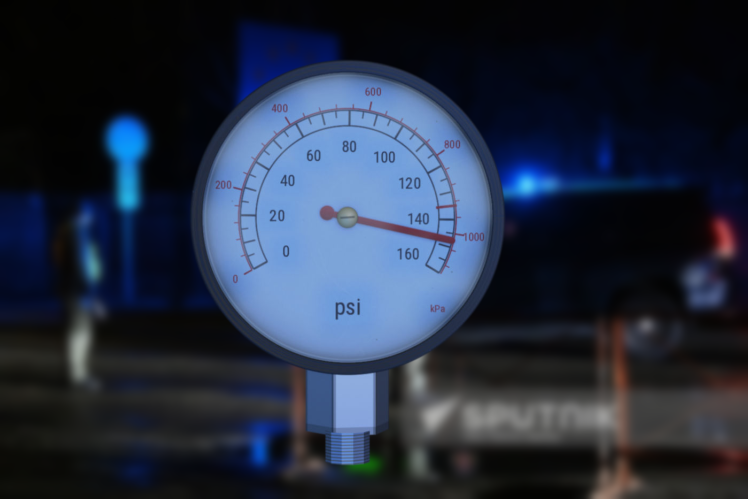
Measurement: 147.5 psi
